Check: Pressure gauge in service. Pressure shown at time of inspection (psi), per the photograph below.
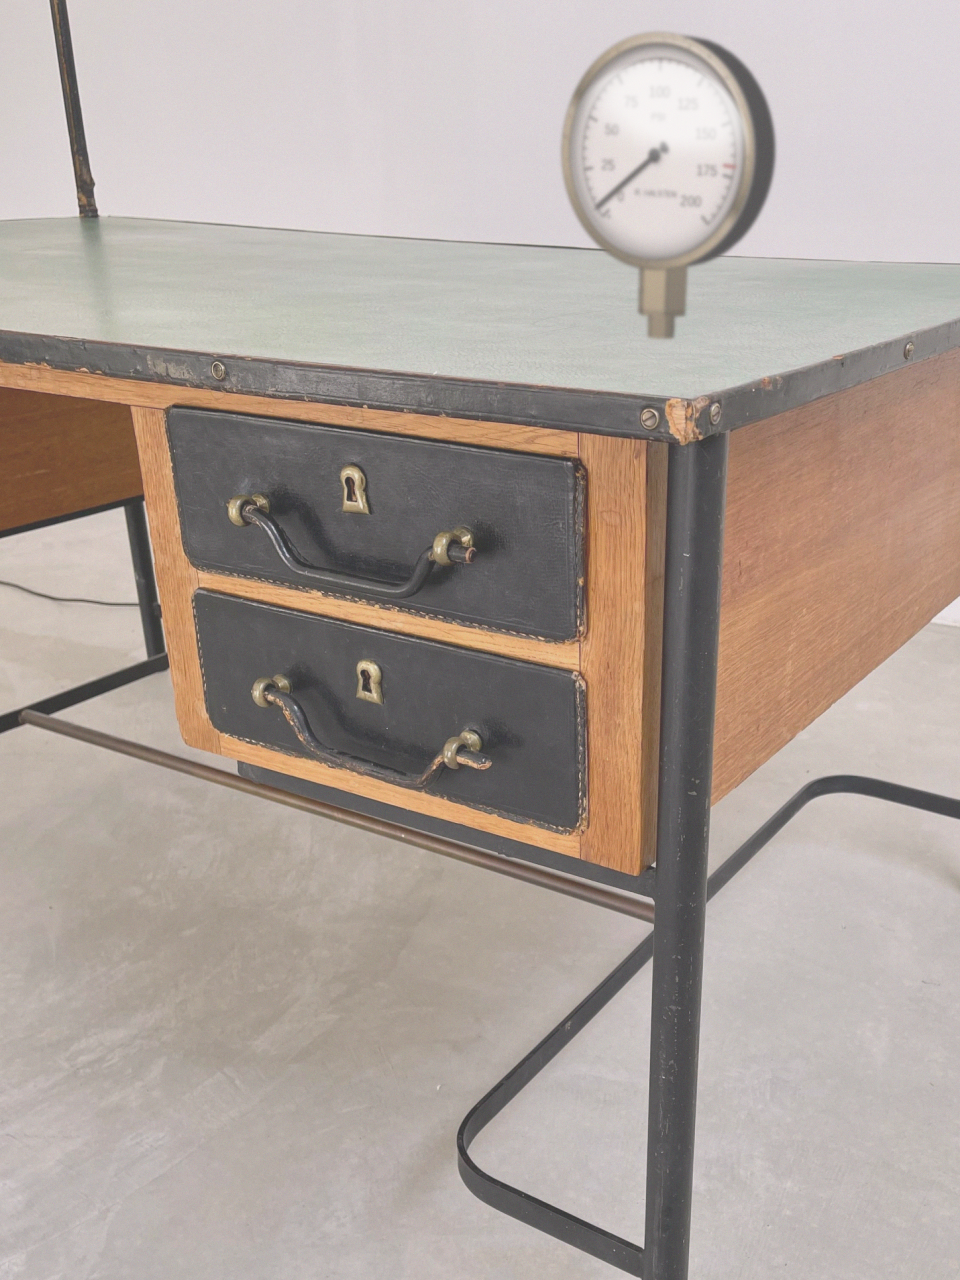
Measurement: 5 psi
